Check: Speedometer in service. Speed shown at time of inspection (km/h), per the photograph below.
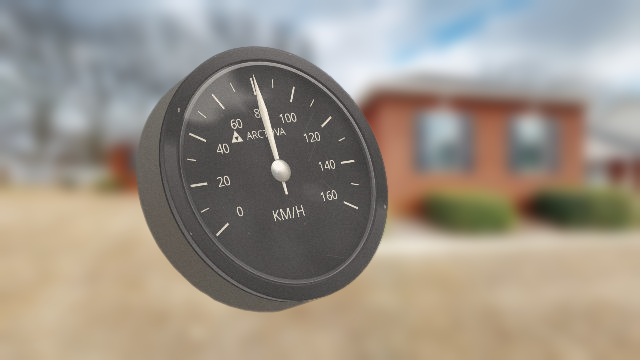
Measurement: 80 km/h
